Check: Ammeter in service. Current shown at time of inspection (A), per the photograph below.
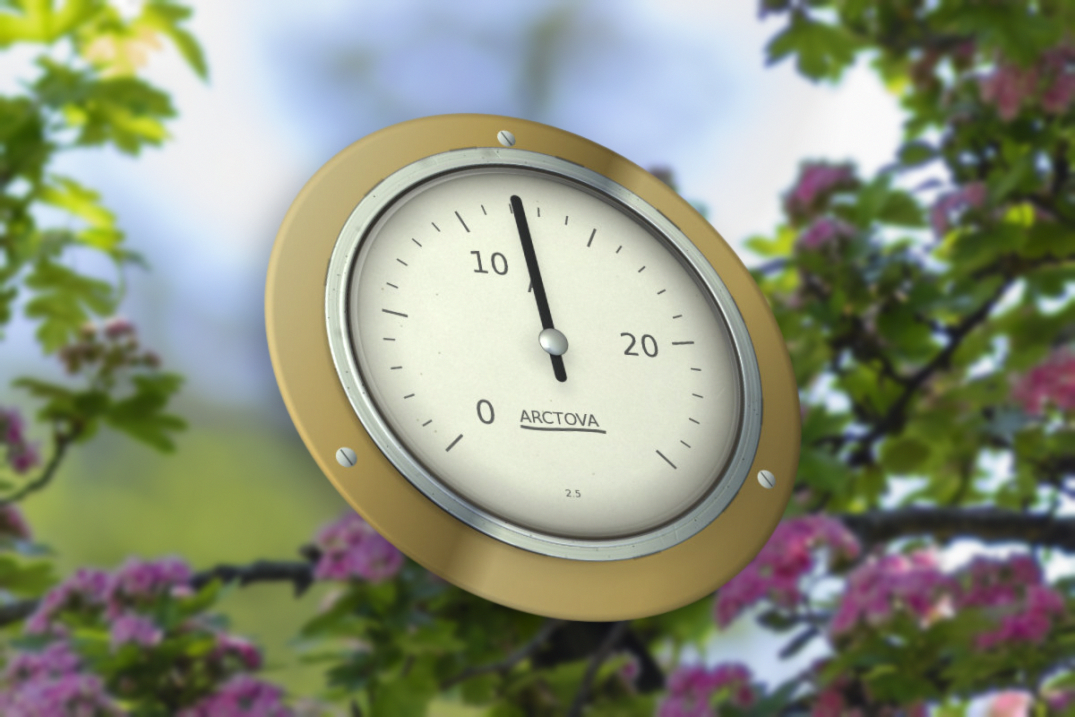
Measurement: 12 A
